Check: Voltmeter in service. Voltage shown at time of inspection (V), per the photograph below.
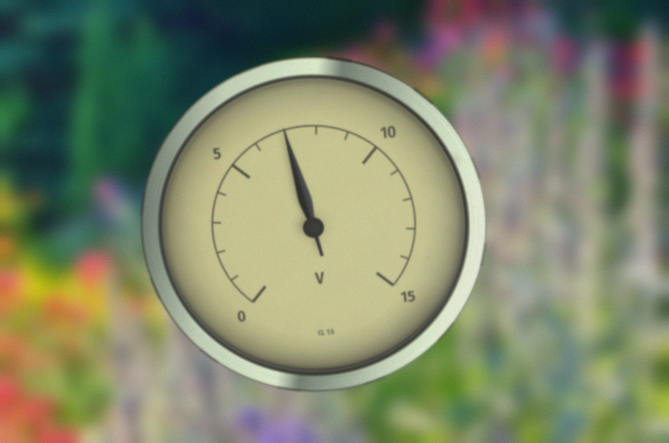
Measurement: 7 V
